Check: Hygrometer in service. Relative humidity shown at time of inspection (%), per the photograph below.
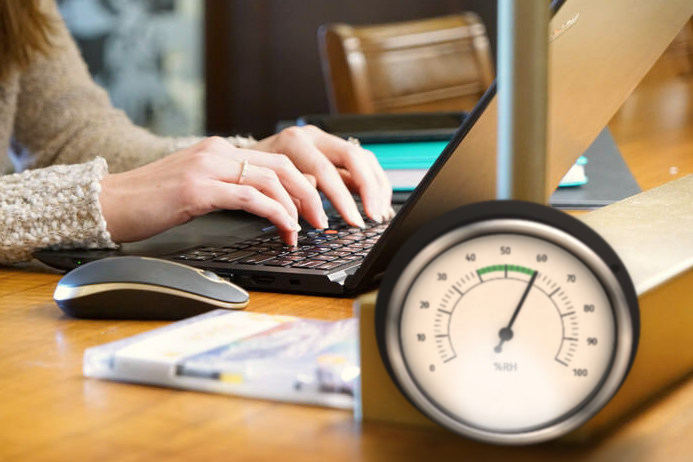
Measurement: 60 %
